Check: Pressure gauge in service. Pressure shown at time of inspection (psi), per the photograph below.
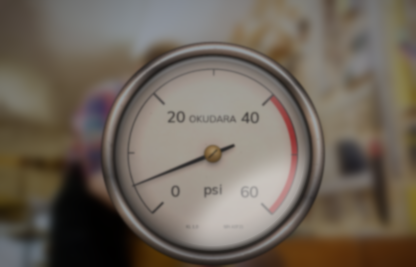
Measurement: 5 psi
